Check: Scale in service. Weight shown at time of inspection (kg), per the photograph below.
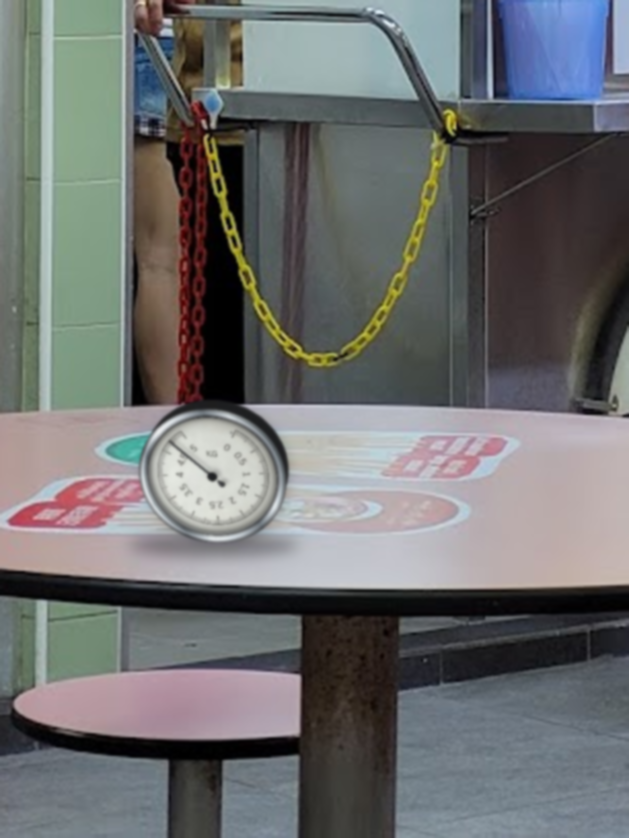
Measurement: 4.75 kg
